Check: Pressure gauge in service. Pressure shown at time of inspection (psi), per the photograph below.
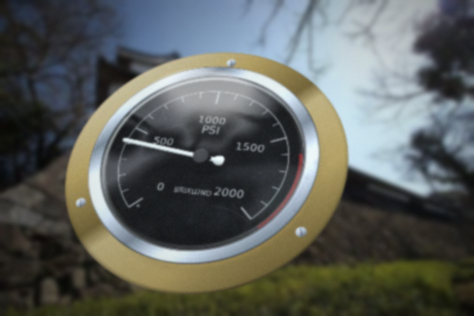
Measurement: 400 psi
